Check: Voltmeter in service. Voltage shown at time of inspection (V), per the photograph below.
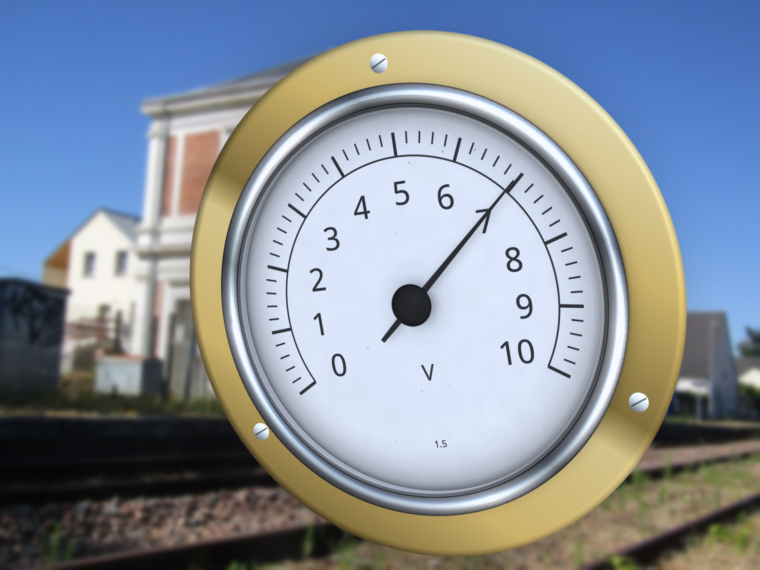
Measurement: 7 V
